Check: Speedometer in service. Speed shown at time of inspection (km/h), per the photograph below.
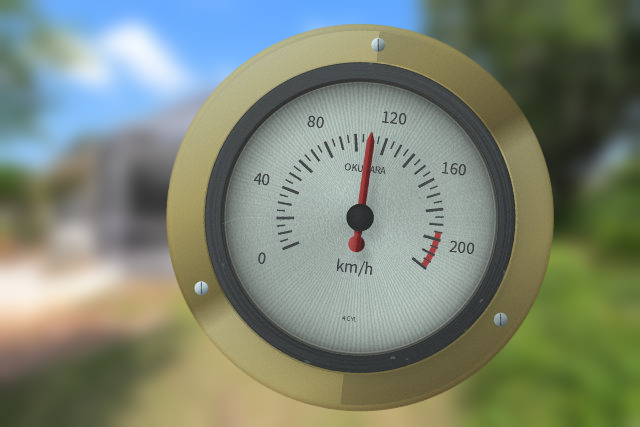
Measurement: 110 km/h
